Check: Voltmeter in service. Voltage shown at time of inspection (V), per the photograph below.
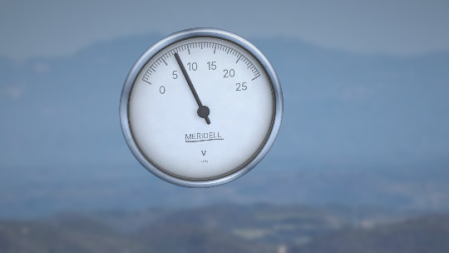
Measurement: 7.5 V
